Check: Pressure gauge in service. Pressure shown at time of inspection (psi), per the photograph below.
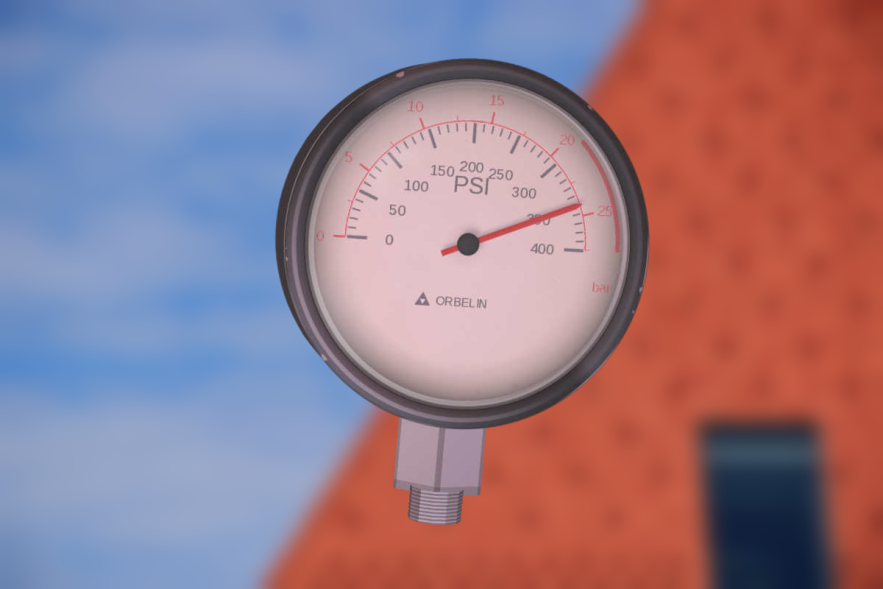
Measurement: 350 psi
